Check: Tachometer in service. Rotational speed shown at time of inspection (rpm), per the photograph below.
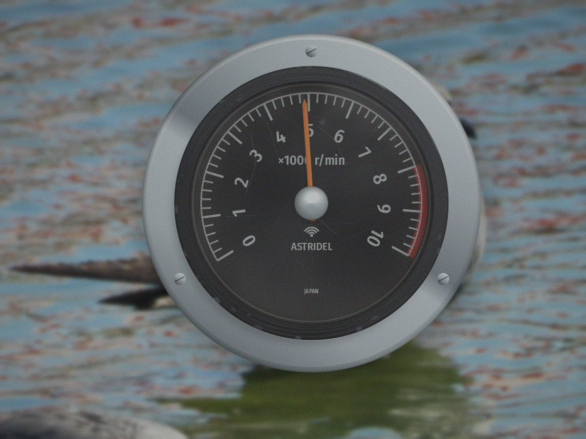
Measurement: 4900 rpm
